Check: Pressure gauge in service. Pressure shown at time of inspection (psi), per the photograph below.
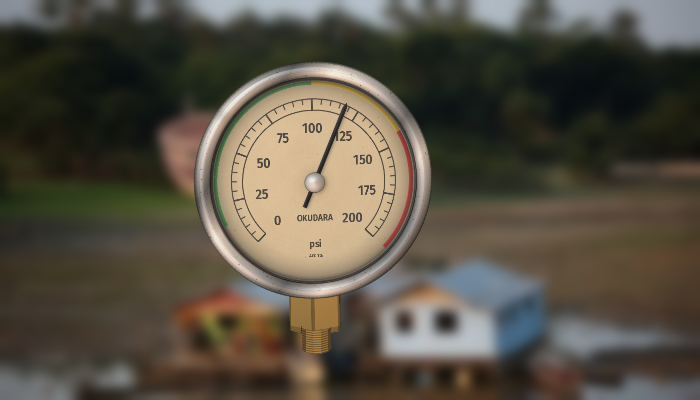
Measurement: 117.5 psi
